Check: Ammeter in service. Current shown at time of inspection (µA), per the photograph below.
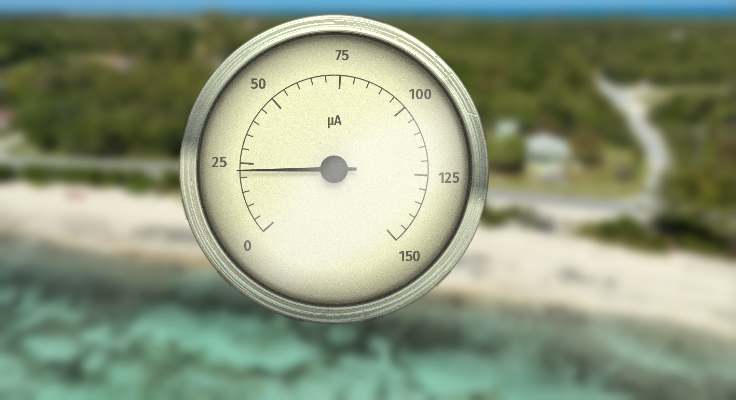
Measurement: 22.5 µA
